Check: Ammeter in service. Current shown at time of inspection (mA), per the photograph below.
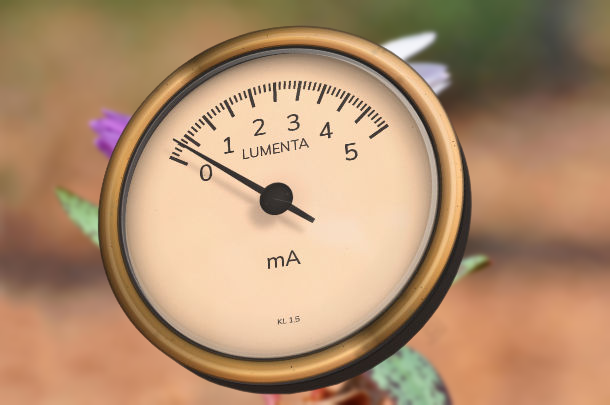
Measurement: 0.3 mA
